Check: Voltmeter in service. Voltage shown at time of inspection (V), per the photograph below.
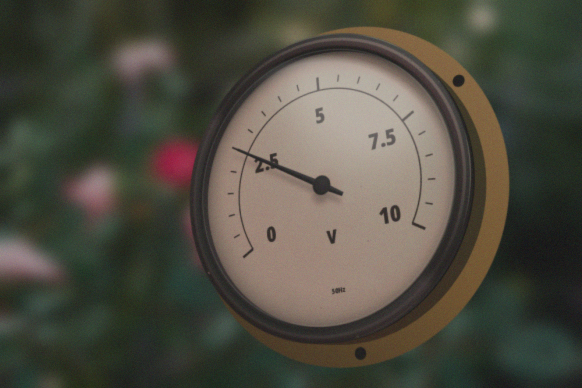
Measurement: 2.5 V
